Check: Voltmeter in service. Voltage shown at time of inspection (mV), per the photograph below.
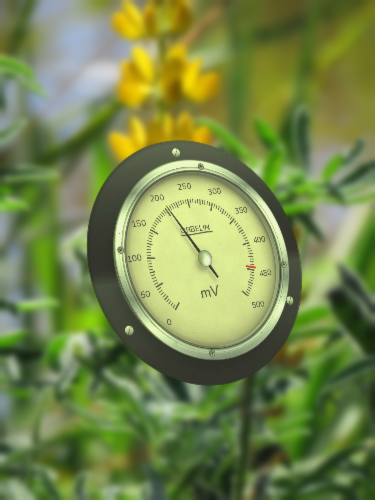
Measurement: 200 mV
